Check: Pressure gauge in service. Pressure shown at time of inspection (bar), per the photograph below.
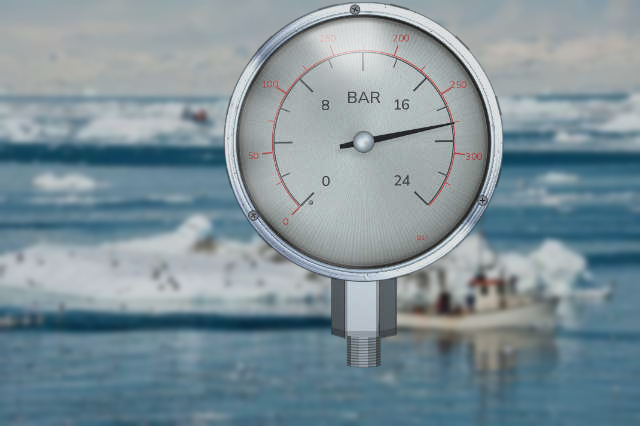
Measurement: 19 bar
